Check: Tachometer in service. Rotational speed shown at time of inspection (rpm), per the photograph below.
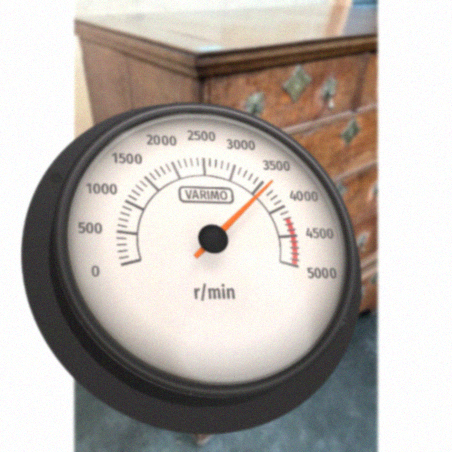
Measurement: 3600 rpm
